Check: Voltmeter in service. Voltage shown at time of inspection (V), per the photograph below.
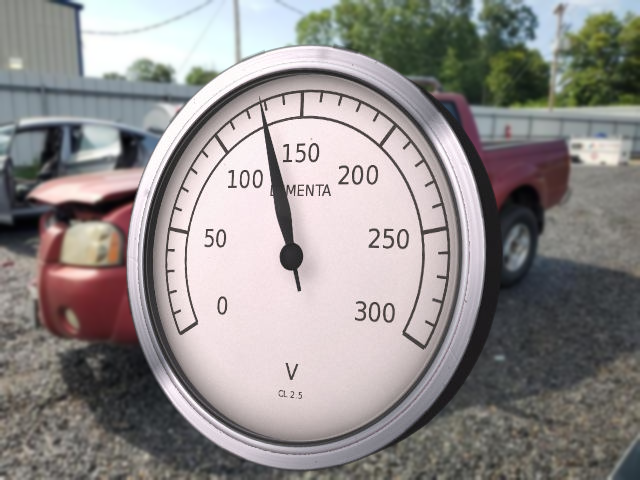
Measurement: 130 V
